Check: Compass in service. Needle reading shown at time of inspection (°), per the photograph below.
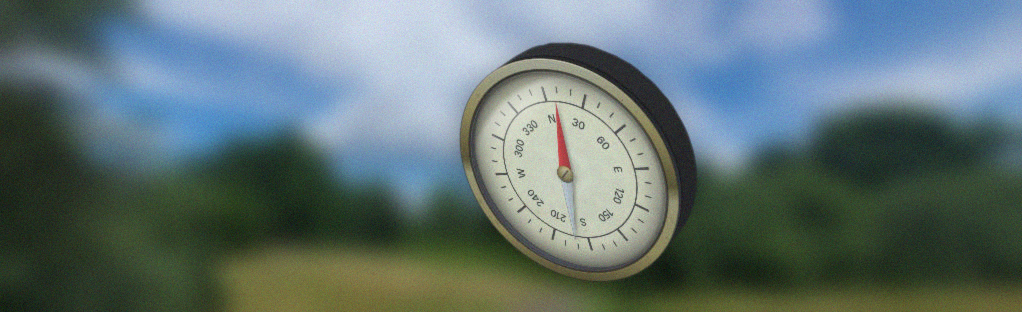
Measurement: 10 °
